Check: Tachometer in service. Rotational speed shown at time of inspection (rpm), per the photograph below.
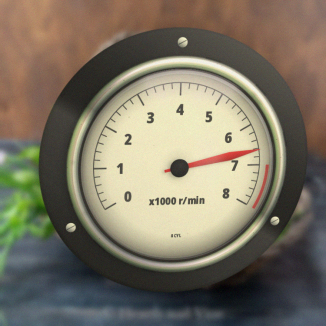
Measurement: 6600 rpm
